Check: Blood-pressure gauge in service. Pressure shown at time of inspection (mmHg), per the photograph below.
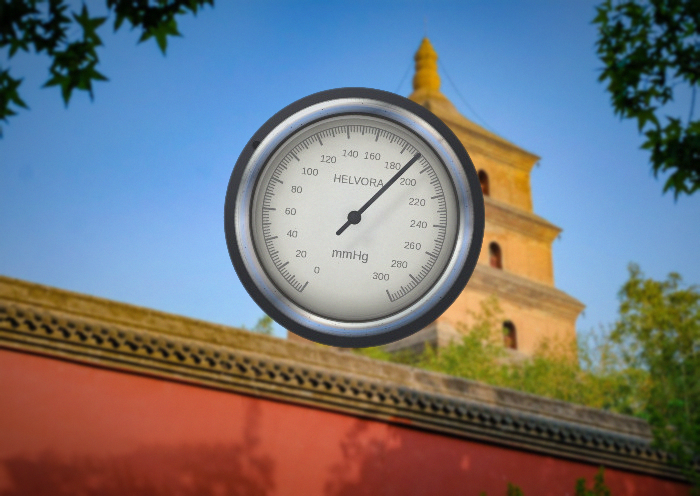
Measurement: 190 mmHg
